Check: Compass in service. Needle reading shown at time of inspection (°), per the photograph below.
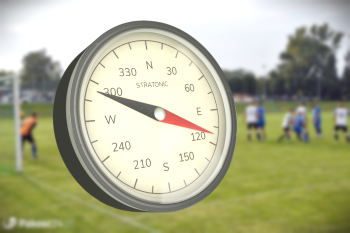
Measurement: 112.5 °
